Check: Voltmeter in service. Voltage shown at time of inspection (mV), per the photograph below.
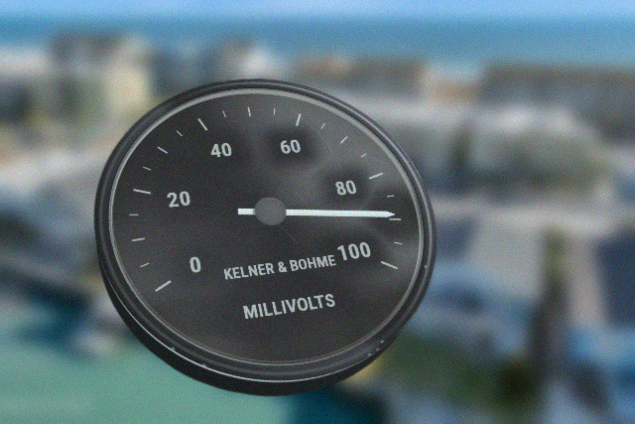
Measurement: 90 mV
